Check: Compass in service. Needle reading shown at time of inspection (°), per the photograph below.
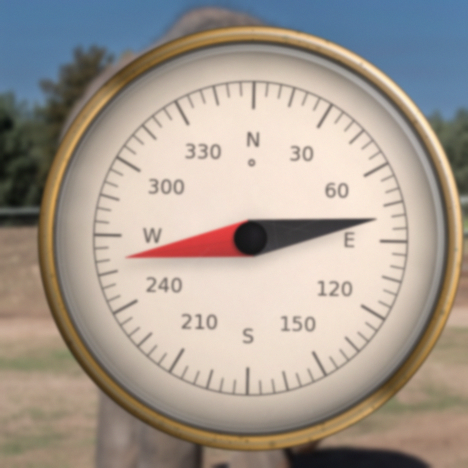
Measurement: 260 °
